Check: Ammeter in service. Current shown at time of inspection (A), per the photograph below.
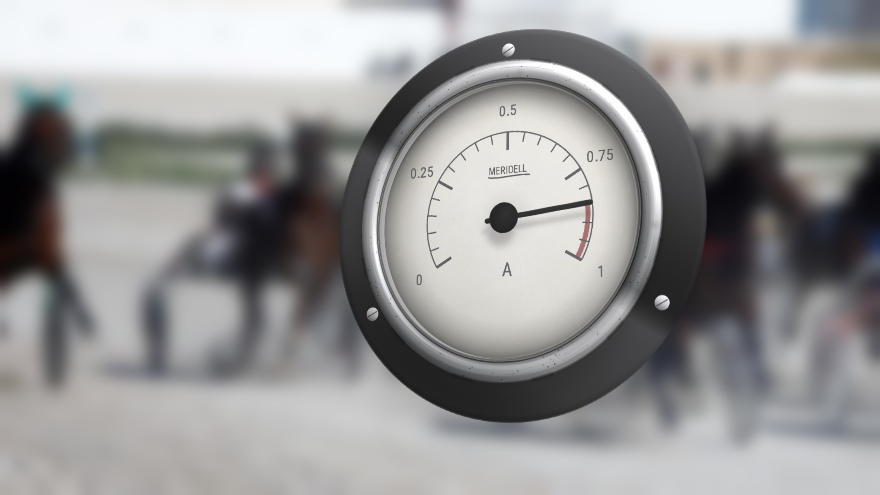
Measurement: 0.85 A
